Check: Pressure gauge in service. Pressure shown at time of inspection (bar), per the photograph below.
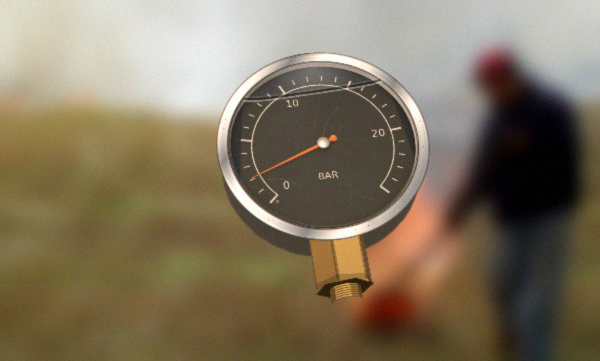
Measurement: 2 bar
